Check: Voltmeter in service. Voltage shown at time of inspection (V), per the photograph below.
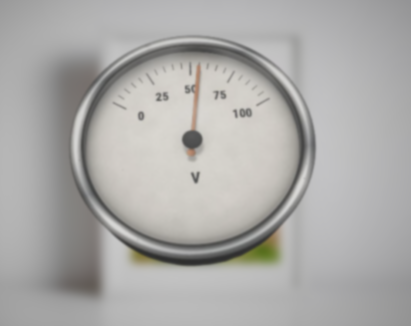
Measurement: 55 V
